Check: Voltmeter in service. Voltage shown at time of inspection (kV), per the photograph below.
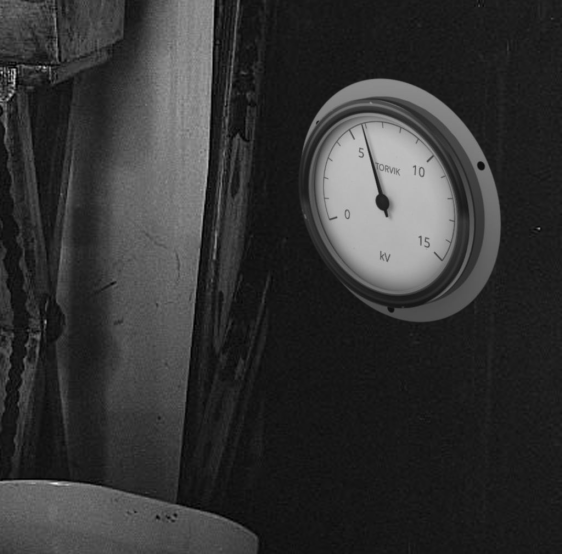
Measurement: 6 kV
